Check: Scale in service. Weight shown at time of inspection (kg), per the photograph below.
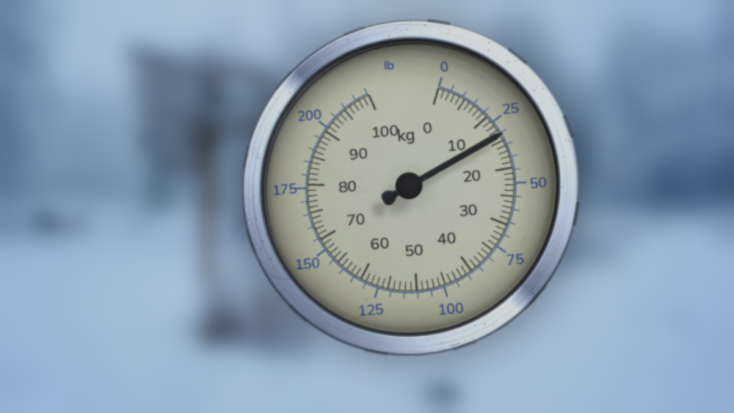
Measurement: 14 kg
